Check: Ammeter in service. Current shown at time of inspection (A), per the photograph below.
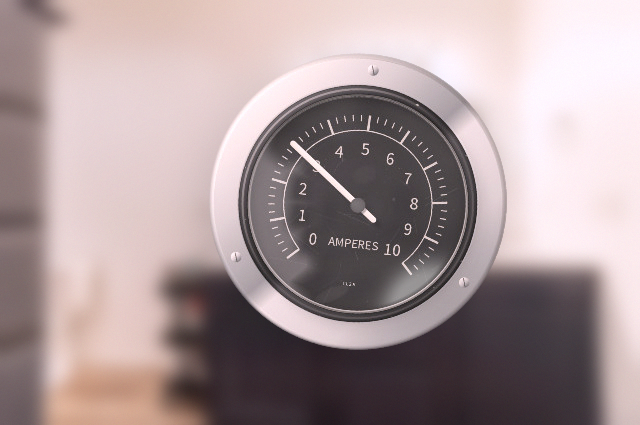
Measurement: 3 A
